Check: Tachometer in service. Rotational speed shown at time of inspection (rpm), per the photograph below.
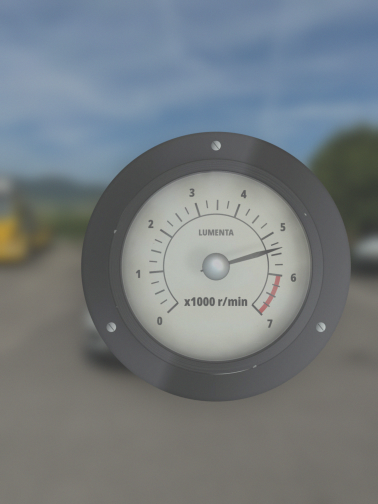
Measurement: 5375 rpm
